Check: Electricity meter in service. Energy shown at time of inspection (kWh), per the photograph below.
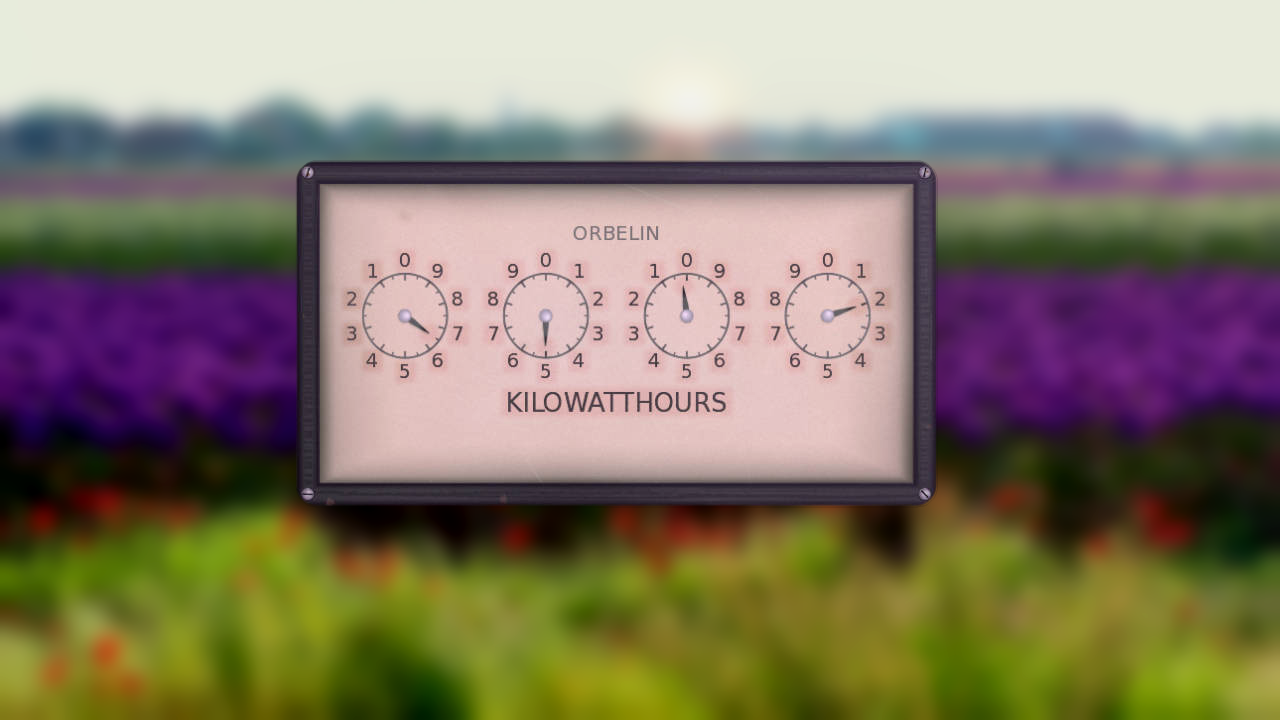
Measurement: 6502 kWh
